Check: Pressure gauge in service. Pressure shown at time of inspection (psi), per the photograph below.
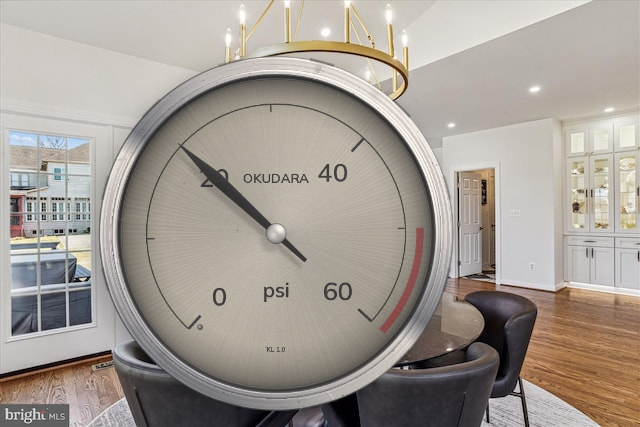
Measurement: 20 psi
